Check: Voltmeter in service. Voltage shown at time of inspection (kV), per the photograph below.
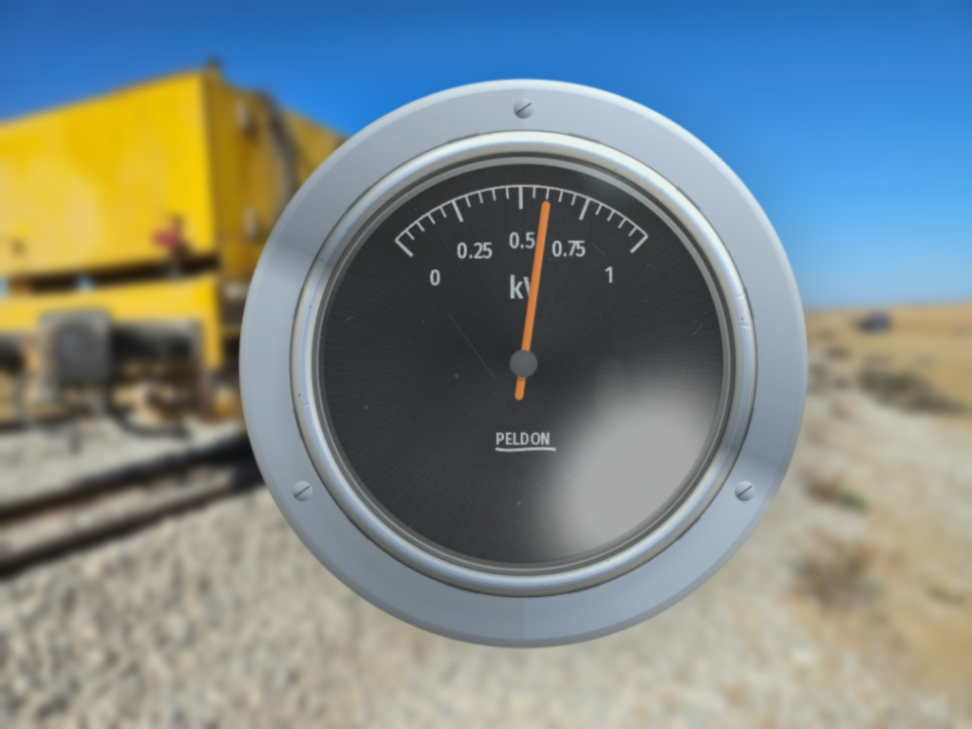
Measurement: 0.6 kV
